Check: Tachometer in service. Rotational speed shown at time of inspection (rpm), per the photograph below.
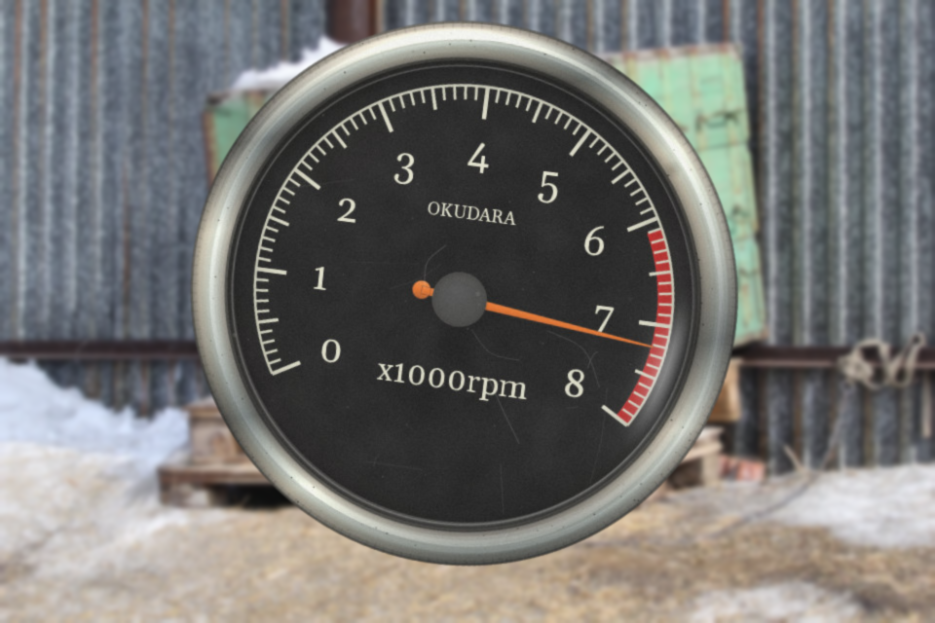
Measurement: 7200 rpm
